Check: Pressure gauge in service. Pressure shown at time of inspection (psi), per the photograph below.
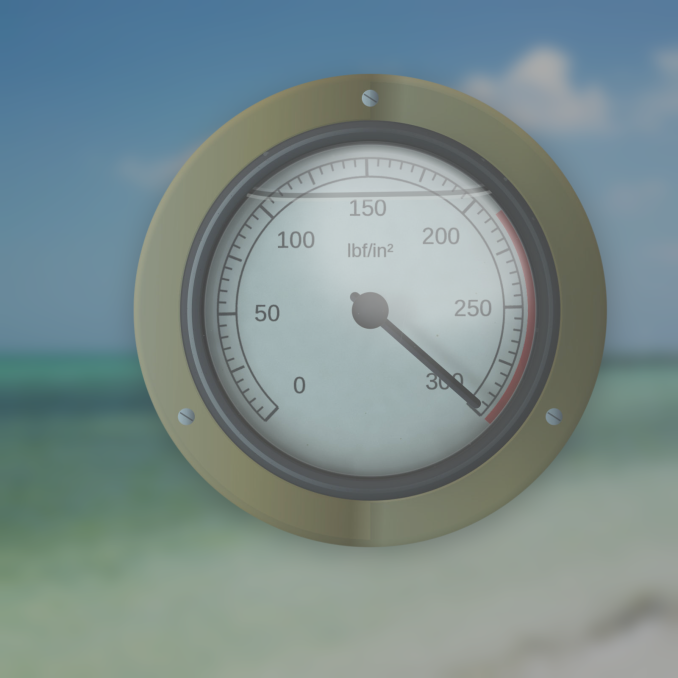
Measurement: 297.5 psi
